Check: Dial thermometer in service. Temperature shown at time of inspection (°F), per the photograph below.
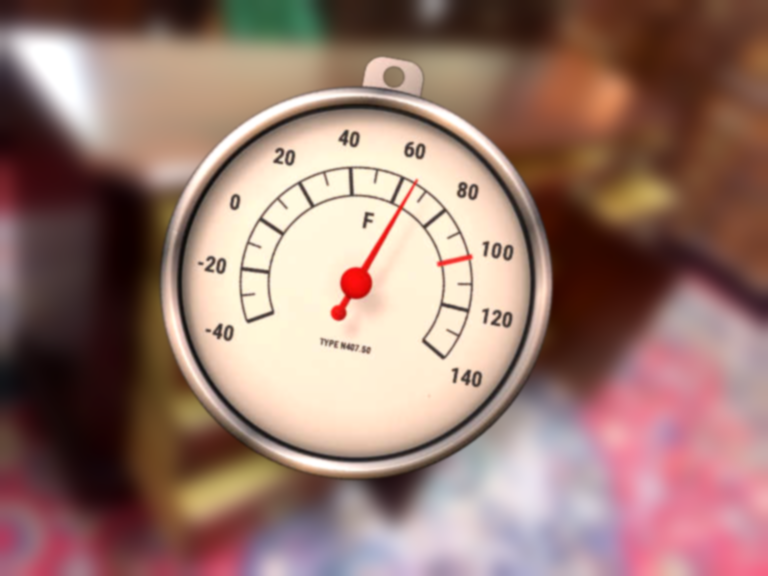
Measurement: 65 °F
